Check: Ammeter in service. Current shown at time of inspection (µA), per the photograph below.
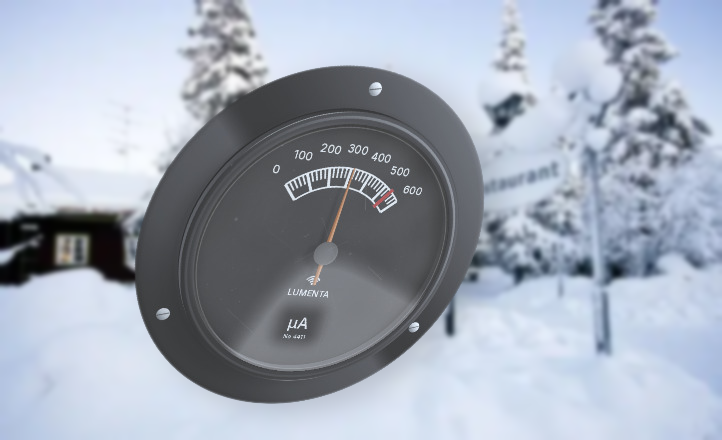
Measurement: 300 µA
